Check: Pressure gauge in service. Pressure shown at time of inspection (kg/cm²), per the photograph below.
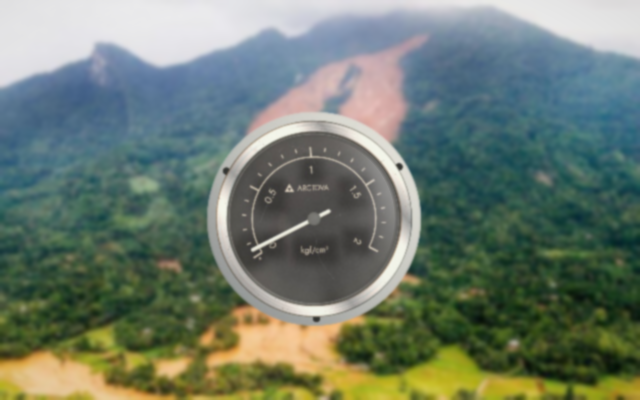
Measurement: 0.05 kg/cm²
